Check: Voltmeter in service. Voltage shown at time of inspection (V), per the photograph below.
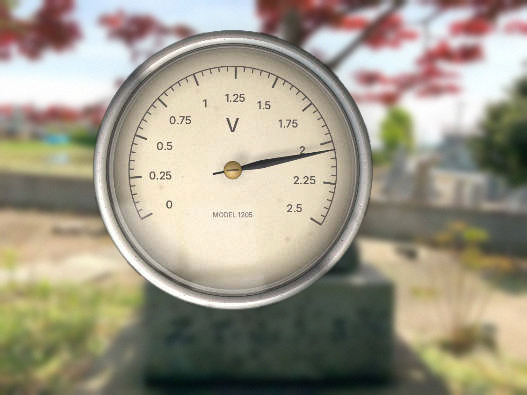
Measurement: 2.05 V
